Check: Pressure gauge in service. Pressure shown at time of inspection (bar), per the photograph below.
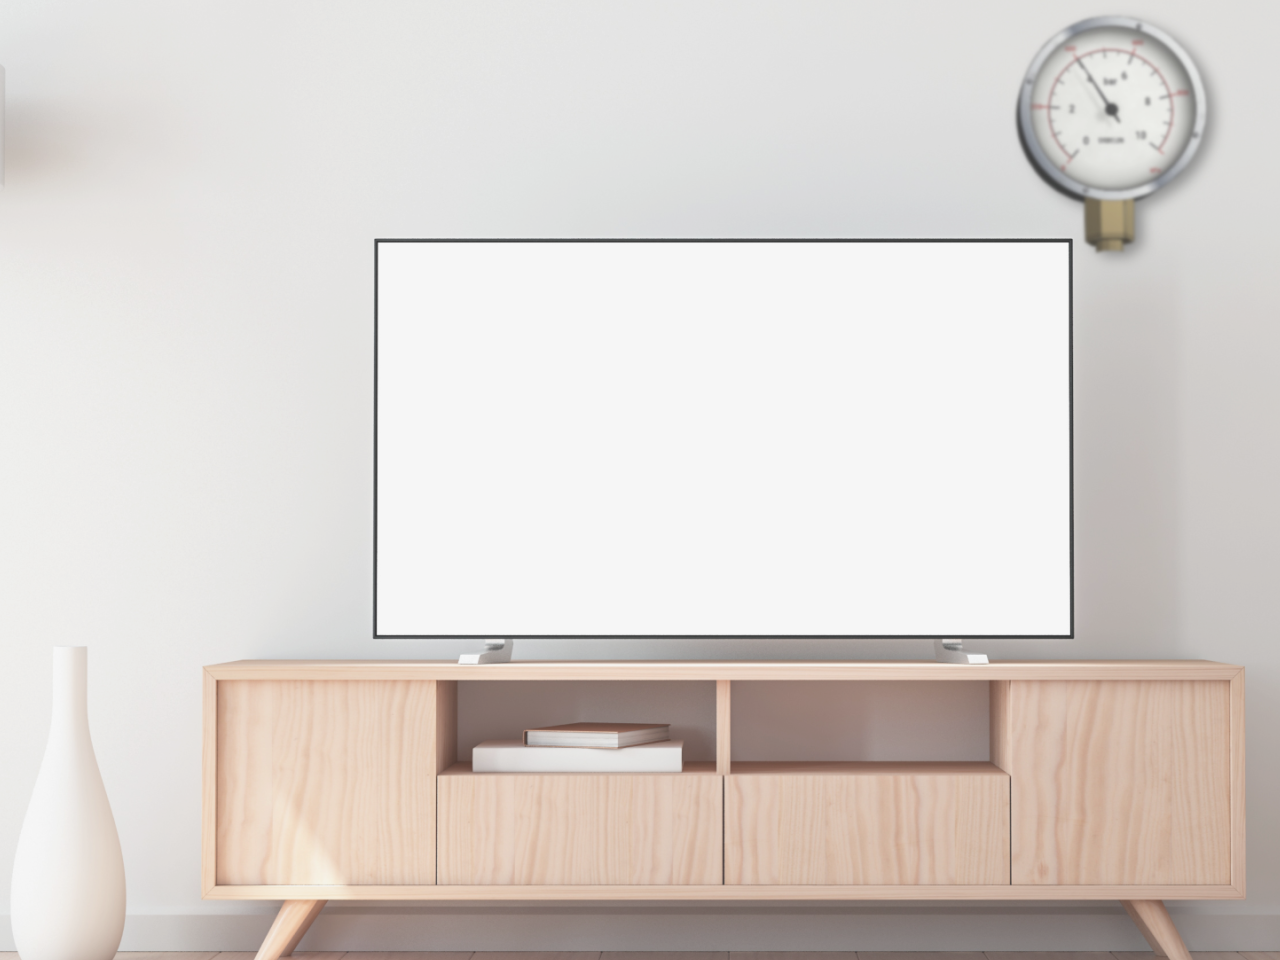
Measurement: 4 bar
